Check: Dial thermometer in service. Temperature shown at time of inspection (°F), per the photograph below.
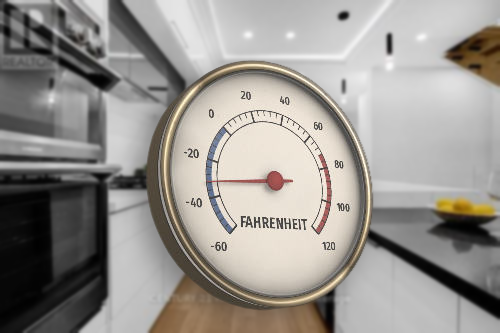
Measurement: -32 °F
